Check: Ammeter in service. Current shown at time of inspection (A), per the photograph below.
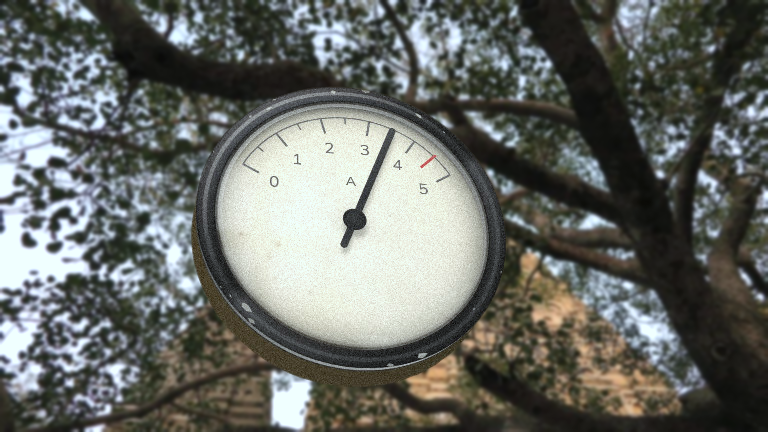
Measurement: 3.5 A
